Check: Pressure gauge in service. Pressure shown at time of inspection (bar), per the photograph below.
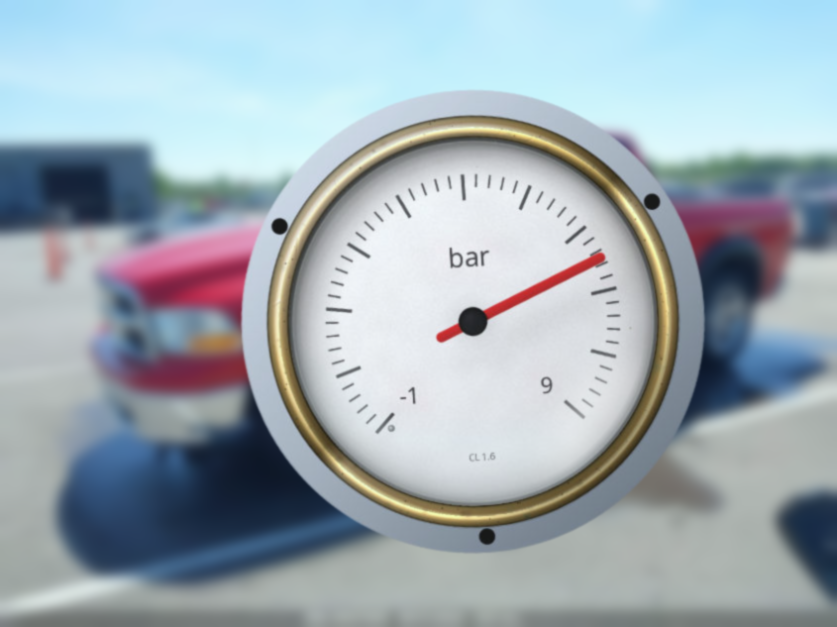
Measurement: 6.5 bar
